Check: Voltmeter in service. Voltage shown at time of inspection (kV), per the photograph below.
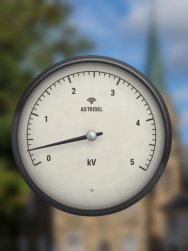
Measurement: 0.3 kV
